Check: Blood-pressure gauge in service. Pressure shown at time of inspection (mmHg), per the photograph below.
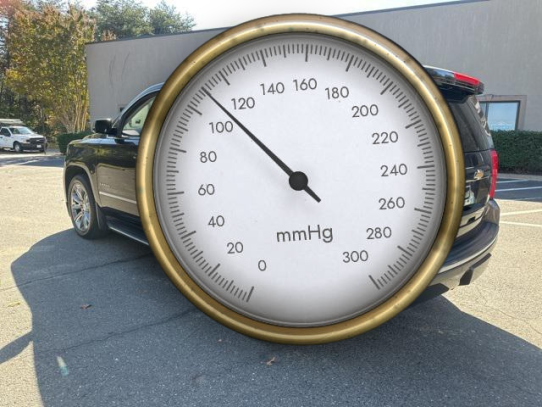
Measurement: 110 mmHg
